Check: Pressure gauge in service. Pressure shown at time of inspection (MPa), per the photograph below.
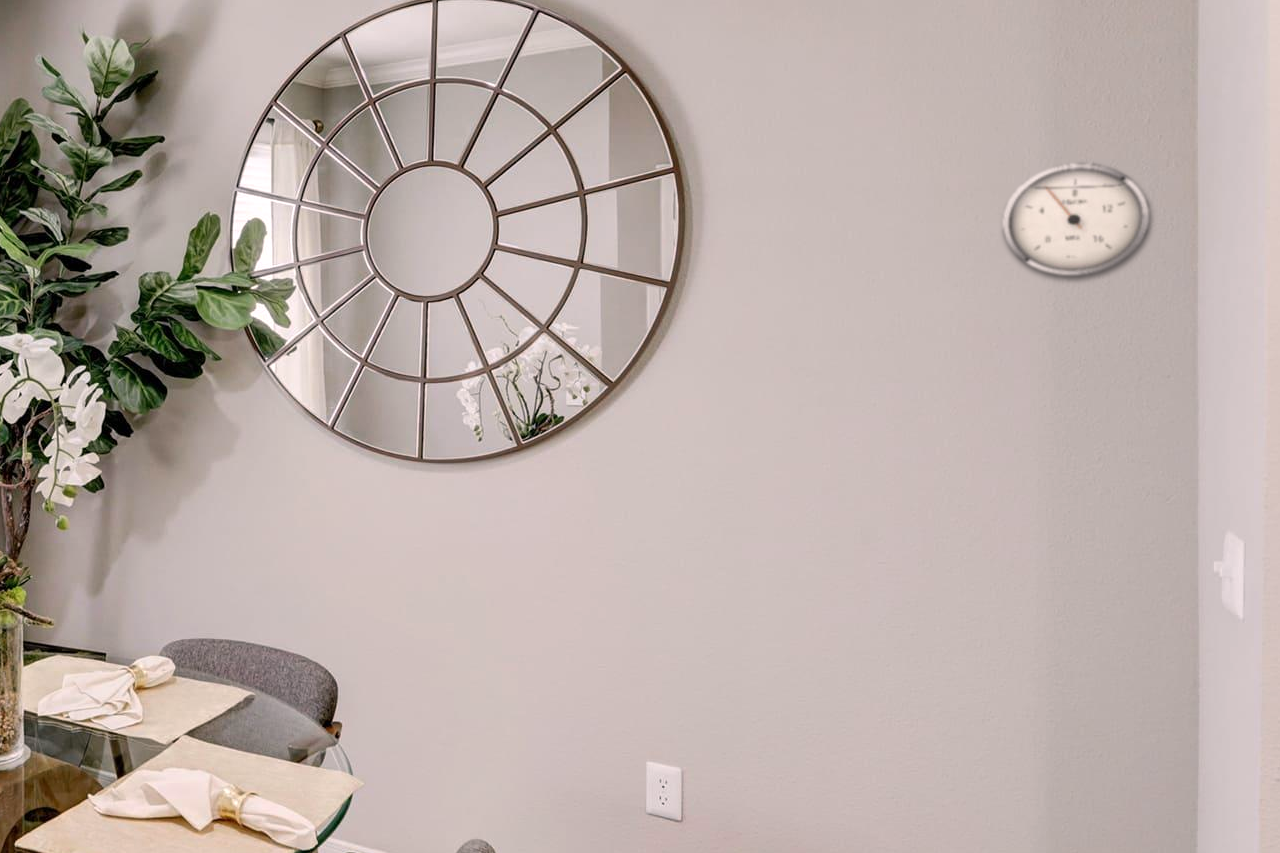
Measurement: 6 MPa
